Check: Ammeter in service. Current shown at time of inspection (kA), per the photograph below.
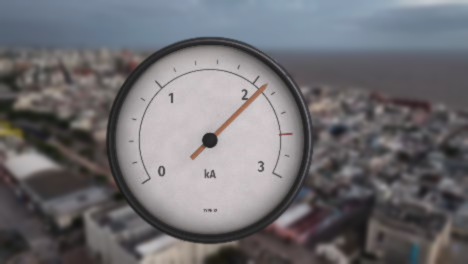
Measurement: 2.1 kA
